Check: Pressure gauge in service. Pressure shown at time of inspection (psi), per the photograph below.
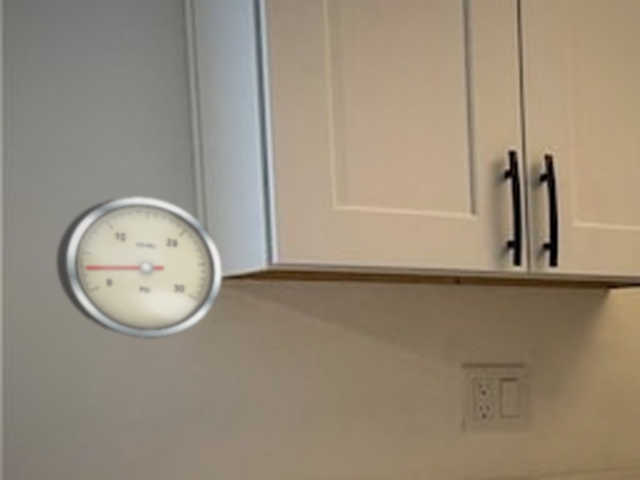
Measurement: 3 psi
